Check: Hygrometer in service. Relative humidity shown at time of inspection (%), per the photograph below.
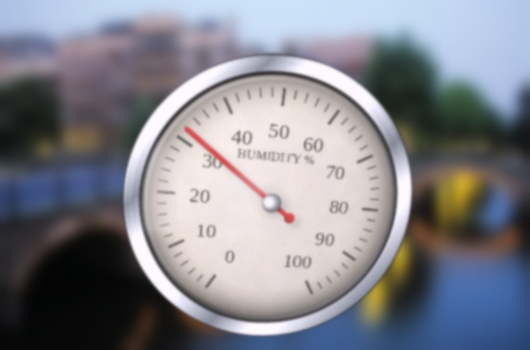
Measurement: 32 %
